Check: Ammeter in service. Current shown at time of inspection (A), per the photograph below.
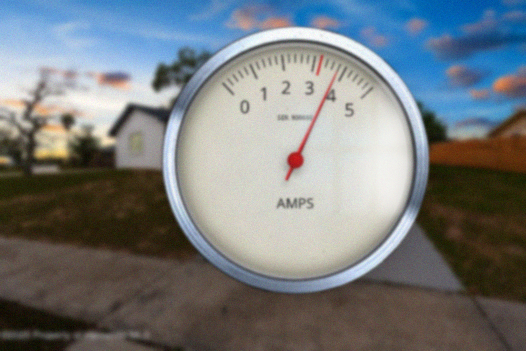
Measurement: 3.8 A
